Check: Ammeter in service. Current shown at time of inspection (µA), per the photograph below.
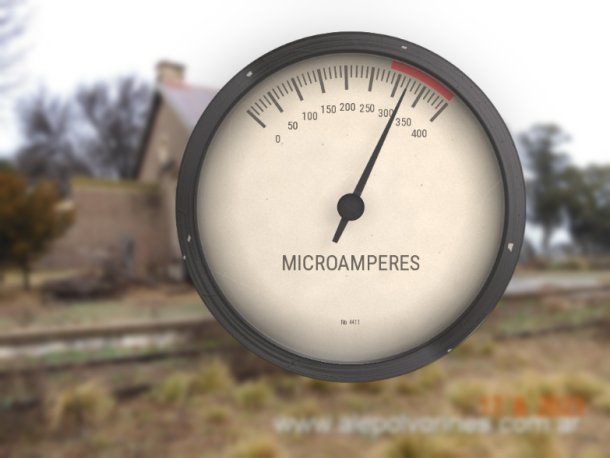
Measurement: 320 µA
